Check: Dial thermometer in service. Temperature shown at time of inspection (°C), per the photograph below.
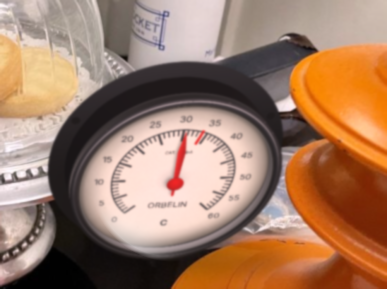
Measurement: 30 °C
